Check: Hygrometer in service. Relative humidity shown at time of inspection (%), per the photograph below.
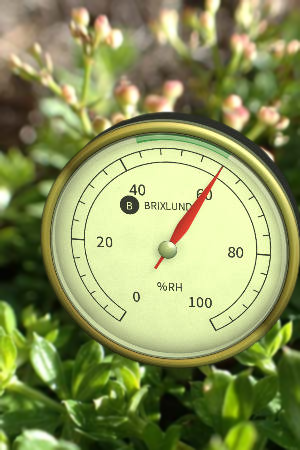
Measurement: 60 %
